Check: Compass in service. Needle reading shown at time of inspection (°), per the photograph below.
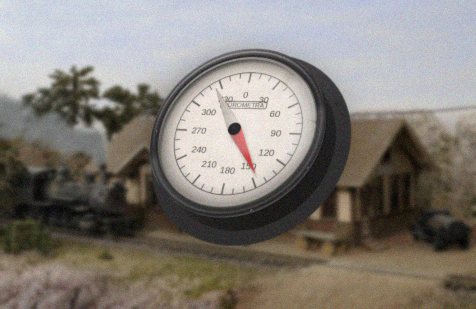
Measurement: 145 °
